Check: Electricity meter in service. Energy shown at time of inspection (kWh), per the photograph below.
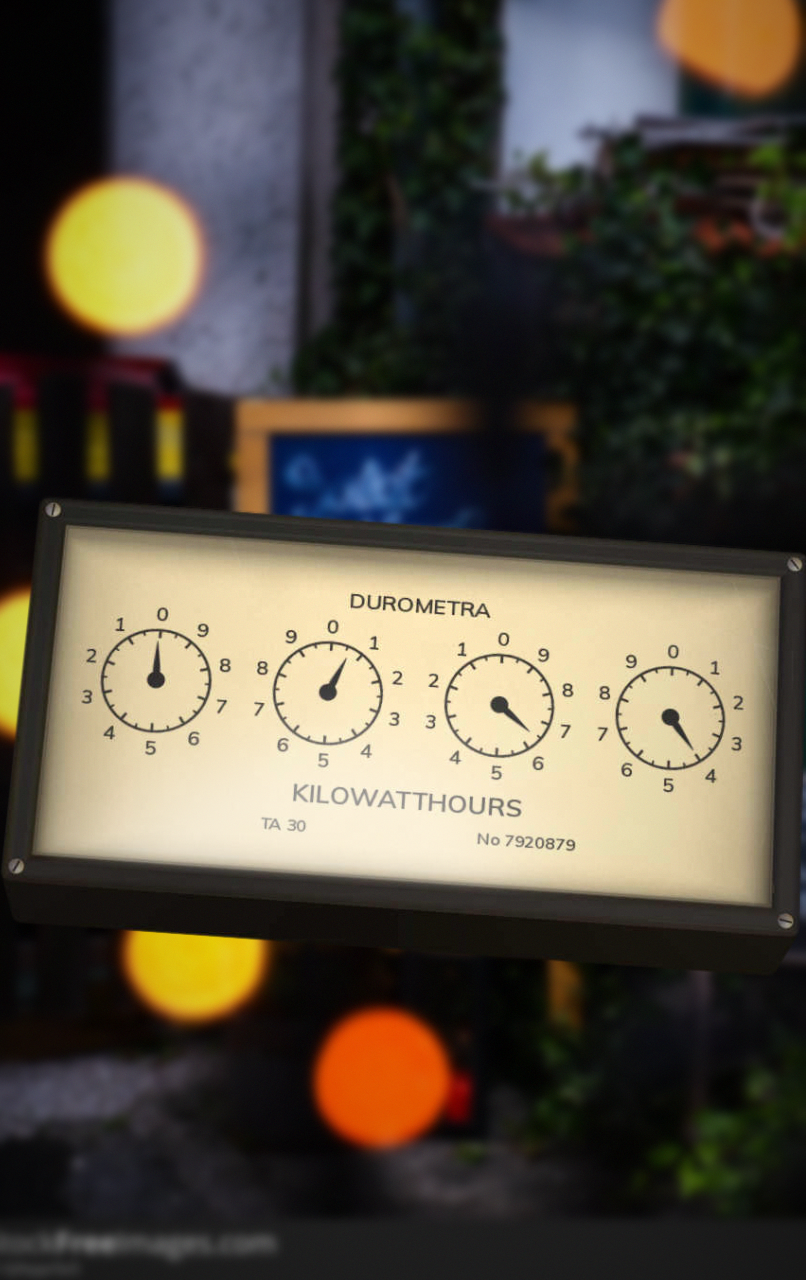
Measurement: 64 kWh
